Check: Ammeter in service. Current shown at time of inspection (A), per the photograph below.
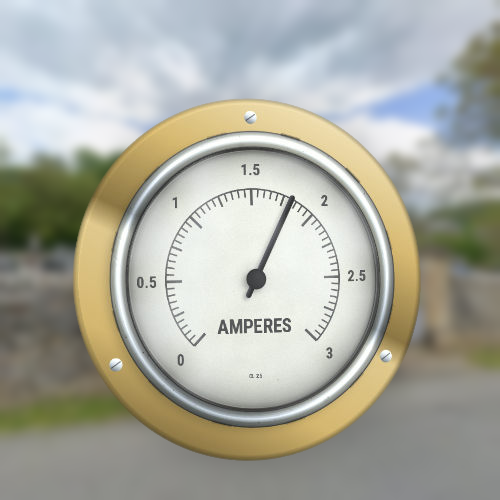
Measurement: 1.8 A
